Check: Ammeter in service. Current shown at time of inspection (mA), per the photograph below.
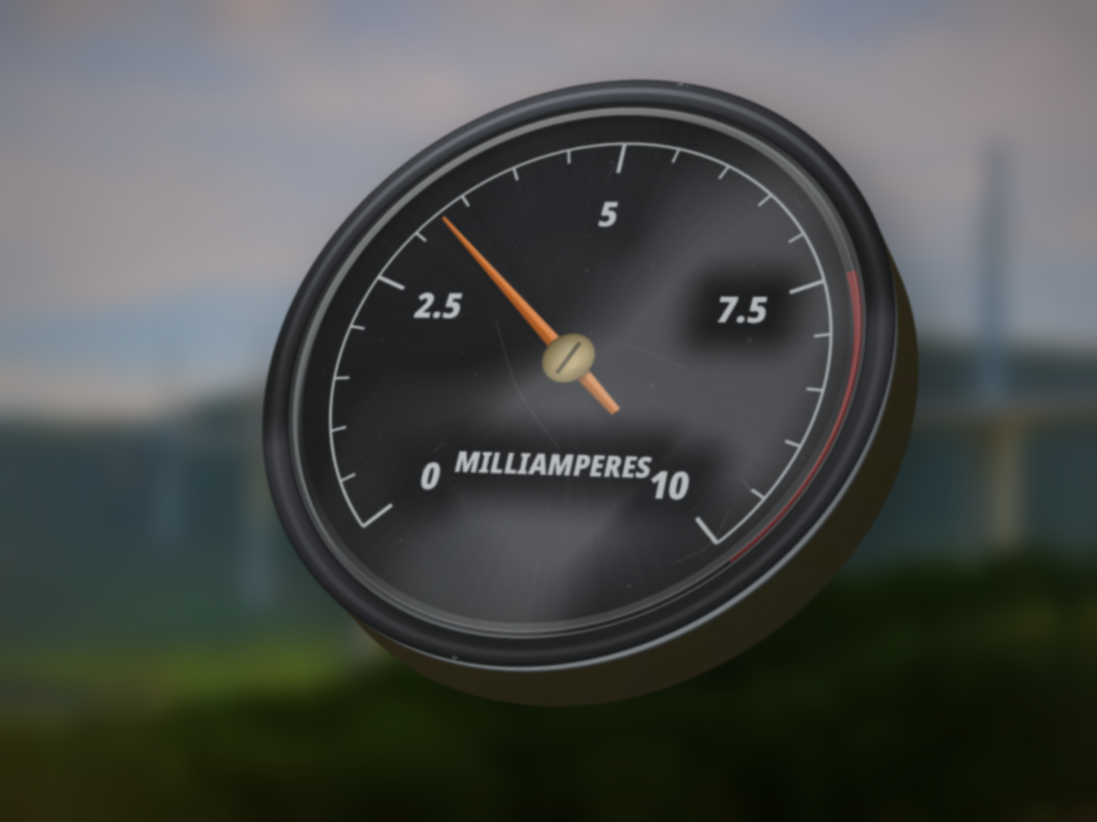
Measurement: 3.25 mA
